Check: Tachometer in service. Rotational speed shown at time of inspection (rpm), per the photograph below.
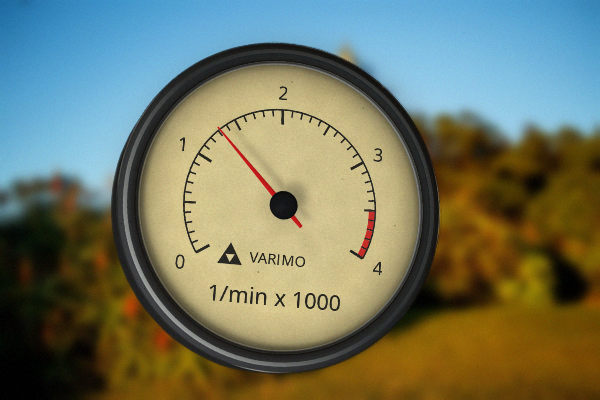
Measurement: 1300 rpm
